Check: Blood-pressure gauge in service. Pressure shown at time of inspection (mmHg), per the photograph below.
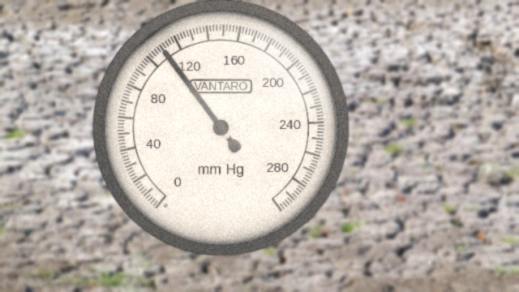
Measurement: 110 mmHg
